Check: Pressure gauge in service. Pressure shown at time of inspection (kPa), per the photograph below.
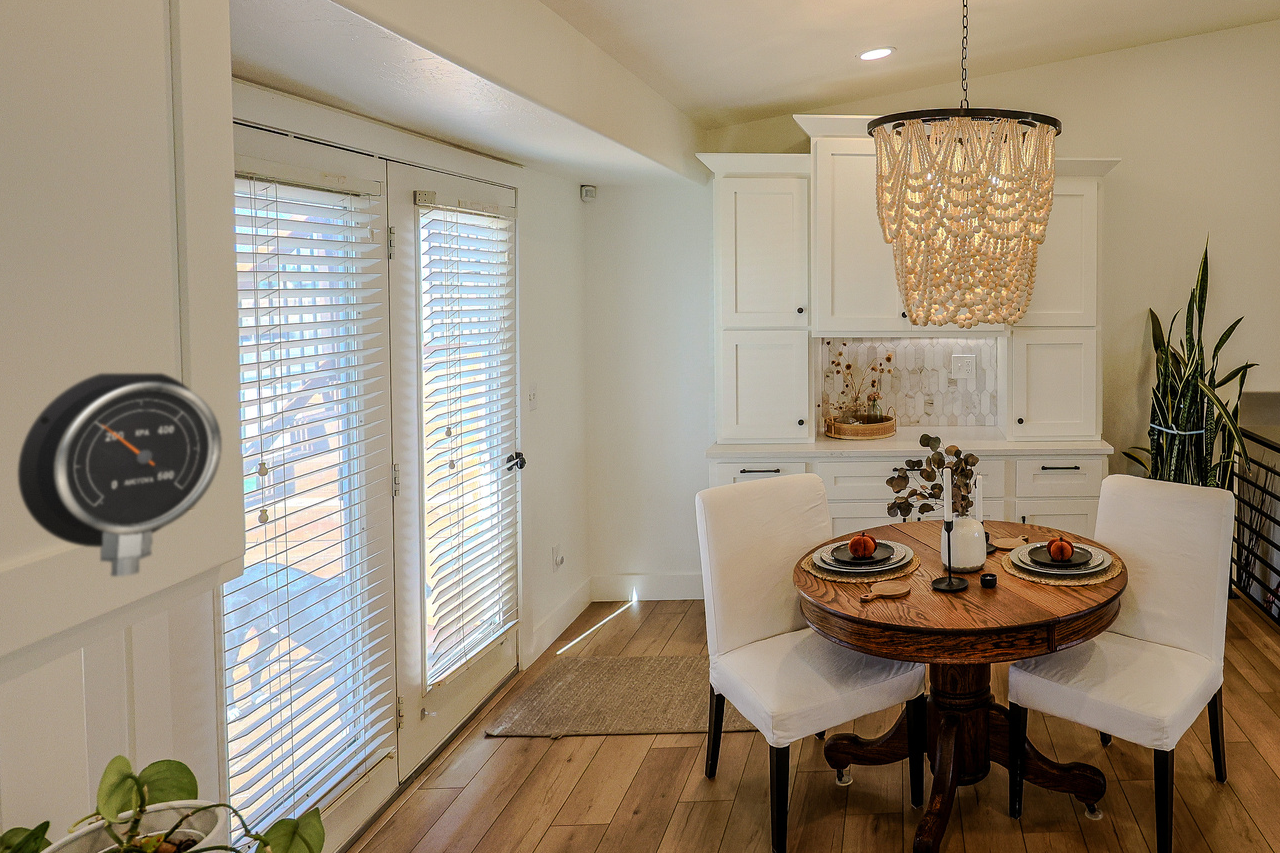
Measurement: 200 kPa
